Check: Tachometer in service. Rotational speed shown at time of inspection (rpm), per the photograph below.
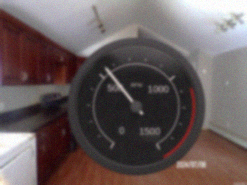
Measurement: 550 rpm
